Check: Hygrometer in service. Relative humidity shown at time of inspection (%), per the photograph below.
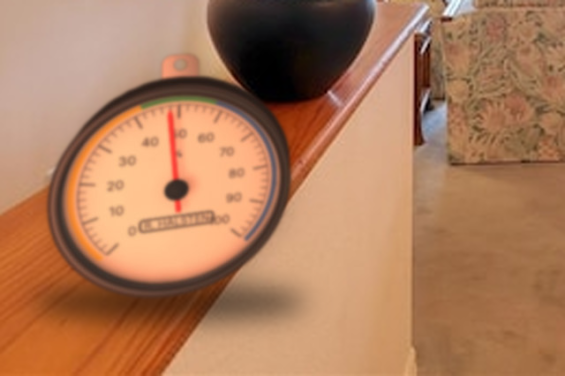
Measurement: 48 %
